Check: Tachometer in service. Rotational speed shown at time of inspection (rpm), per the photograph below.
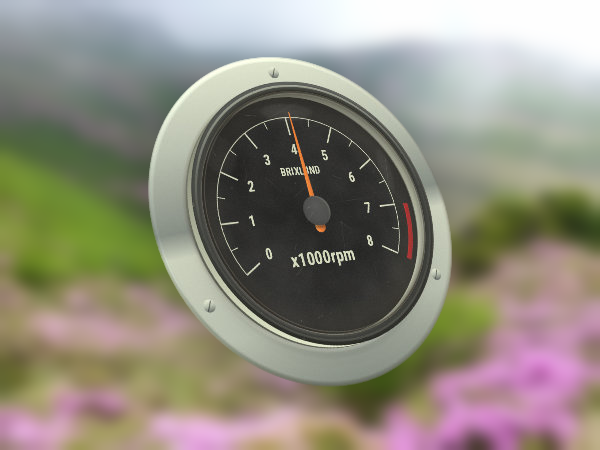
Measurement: 4000 rpm
